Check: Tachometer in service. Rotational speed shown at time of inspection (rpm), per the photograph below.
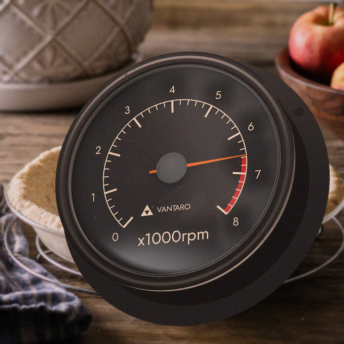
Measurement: 6600 rpm
